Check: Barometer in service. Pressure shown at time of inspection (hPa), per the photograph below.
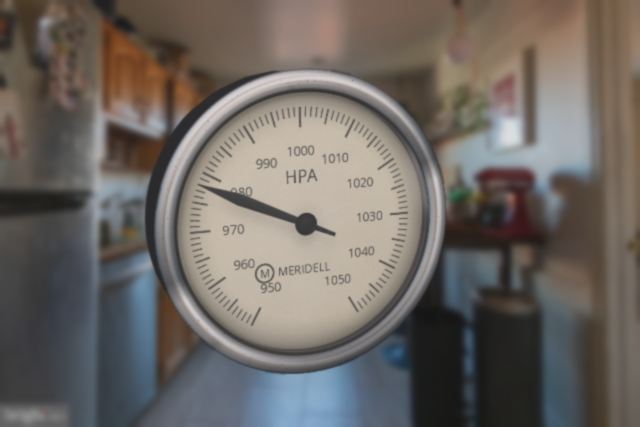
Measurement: 978 hPa
